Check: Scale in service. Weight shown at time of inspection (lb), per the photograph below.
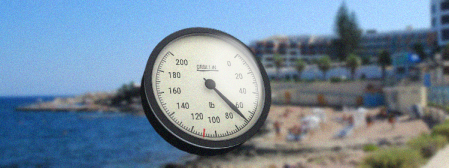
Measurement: 70 lb
